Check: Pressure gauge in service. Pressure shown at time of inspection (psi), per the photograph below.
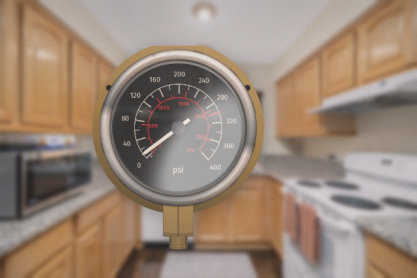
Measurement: 10 psi
